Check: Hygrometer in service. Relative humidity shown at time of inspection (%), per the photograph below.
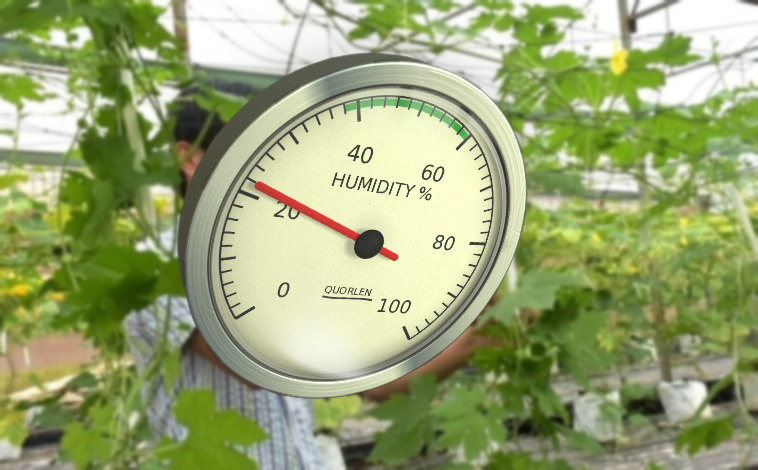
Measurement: 22 %
